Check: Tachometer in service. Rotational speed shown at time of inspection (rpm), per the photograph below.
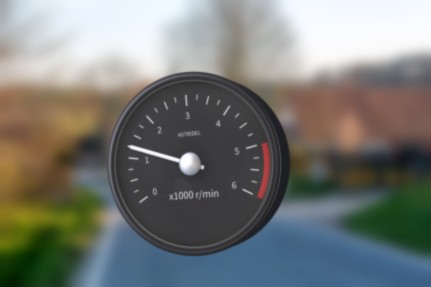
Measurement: 1250 rpm
